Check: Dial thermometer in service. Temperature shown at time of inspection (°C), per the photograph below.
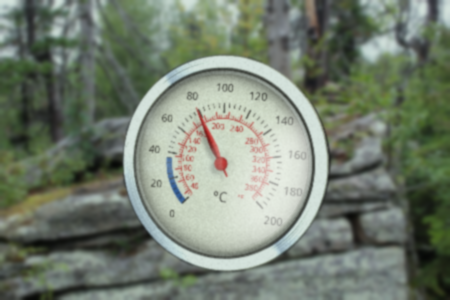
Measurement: 80 °C
